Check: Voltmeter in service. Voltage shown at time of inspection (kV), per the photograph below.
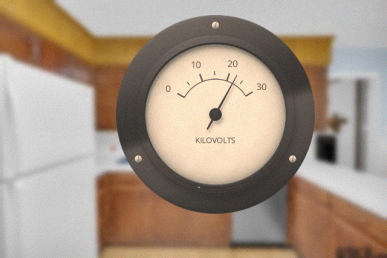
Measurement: 22.5 kV
